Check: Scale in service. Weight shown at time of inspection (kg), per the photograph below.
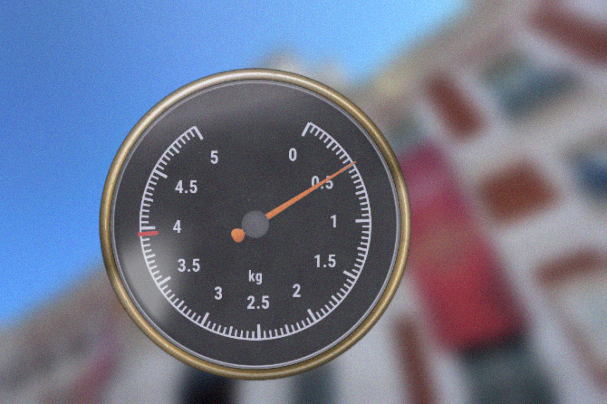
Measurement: 0.5 kg
